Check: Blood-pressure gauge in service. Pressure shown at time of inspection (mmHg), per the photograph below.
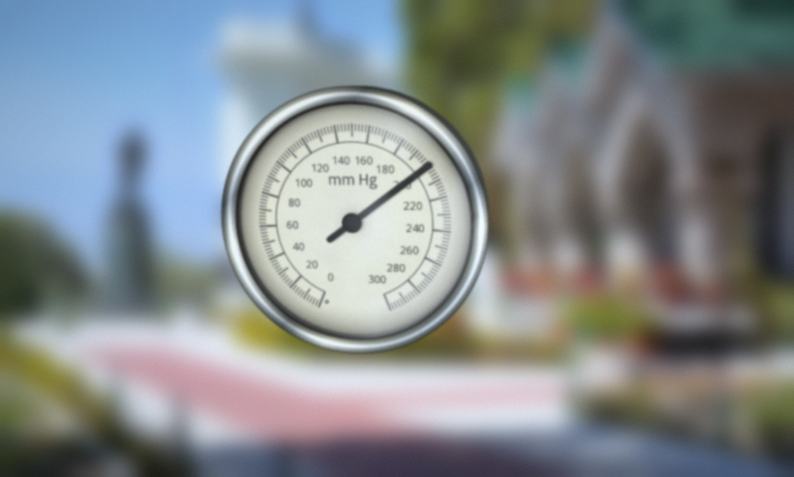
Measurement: 200 mmHg
